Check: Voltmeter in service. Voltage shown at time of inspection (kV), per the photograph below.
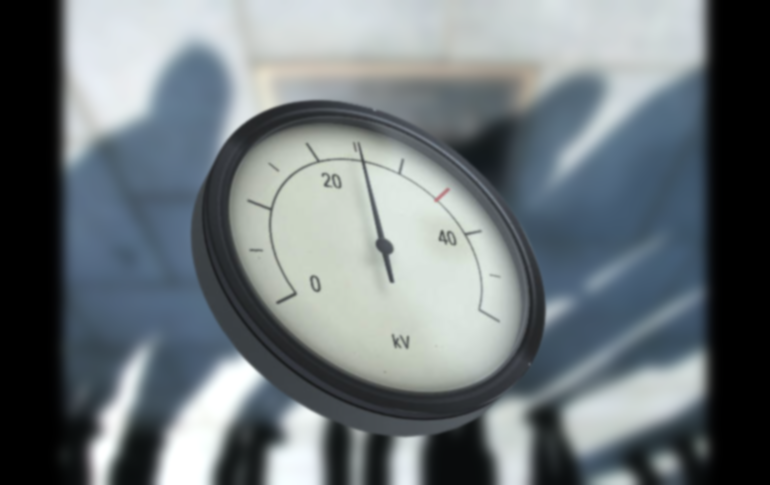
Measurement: 25 kV
